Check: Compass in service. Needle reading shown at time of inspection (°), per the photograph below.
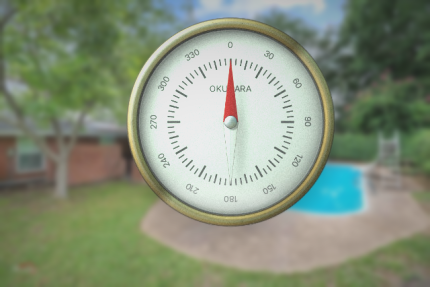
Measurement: 0 °
